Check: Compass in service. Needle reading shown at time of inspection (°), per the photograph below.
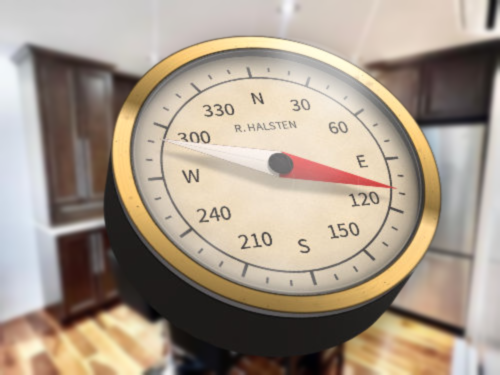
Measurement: 110 °
